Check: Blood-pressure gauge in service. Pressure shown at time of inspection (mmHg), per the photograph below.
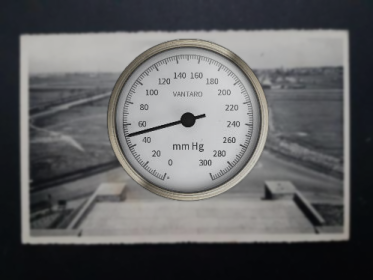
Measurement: 50 mmHg
